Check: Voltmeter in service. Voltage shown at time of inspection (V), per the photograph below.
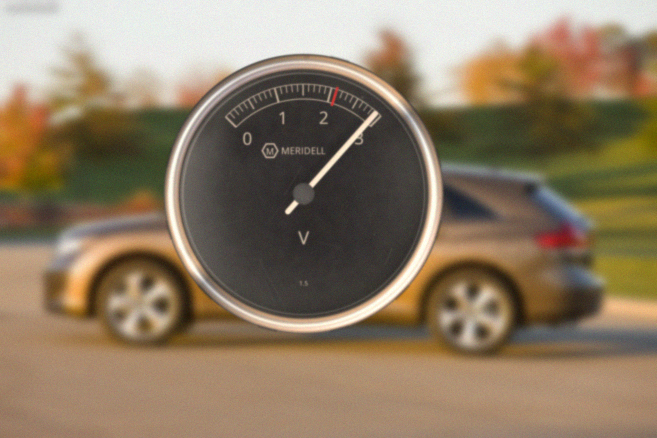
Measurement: 2.9 V
